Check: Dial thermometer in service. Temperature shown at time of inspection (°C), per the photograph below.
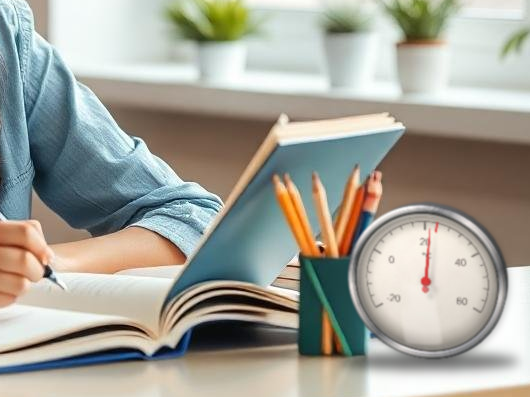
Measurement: 22 °C
